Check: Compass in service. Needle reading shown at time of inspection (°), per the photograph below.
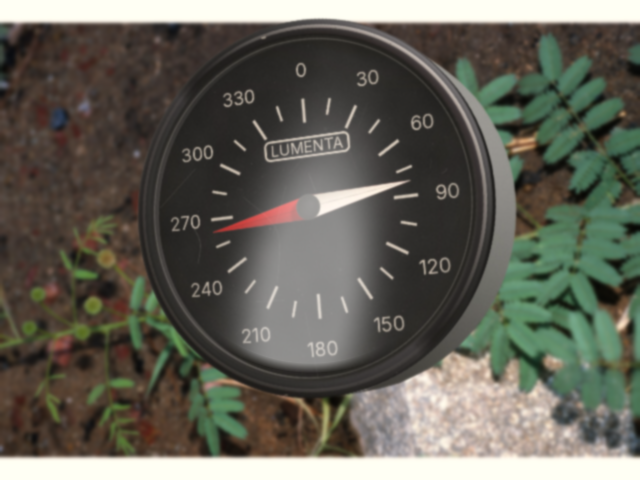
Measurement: 262.5 °
